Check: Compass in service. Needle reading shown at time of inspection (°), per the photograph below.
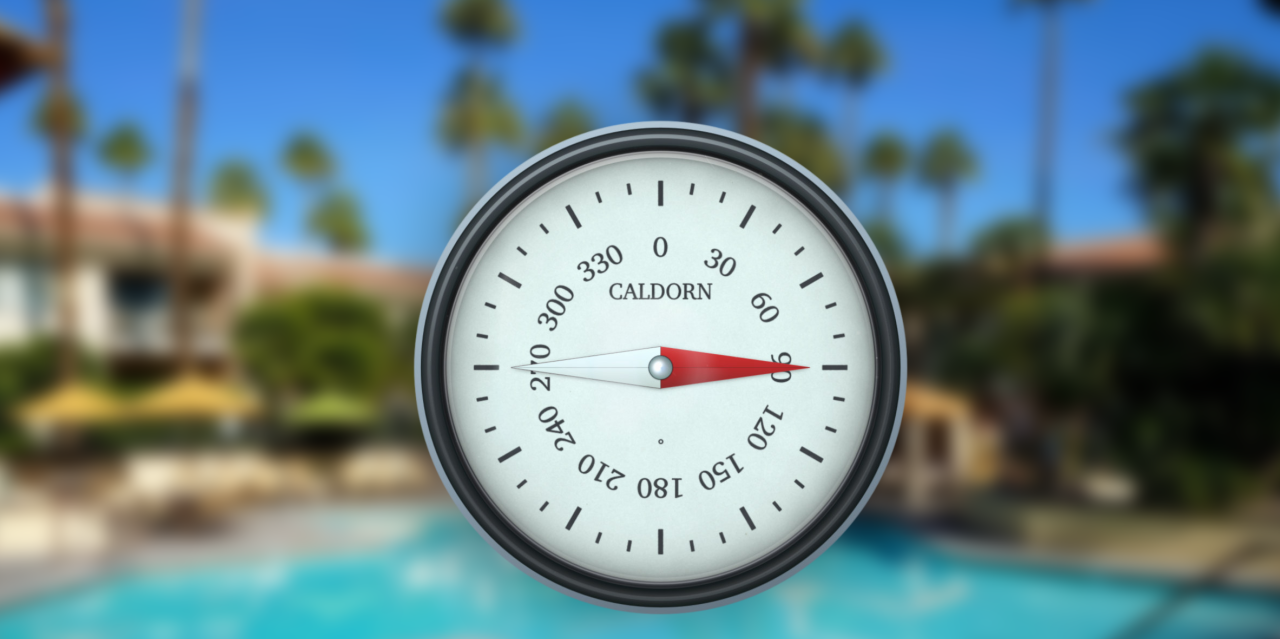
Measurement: 90 °
